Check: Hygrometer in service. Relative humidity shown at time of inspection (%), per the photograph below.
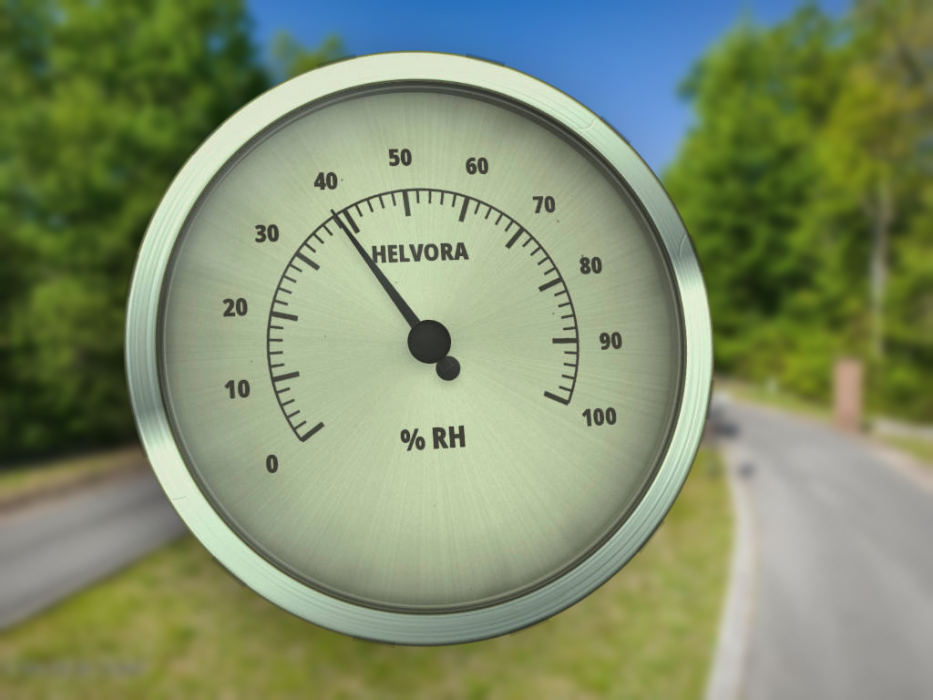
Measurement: 38 %
